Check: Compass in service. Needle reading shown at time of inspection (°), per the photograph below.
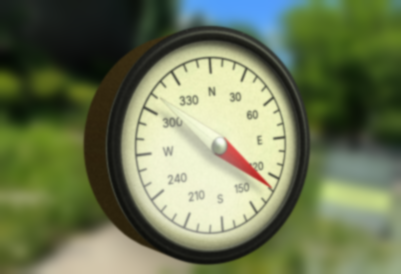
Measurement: 130 °
